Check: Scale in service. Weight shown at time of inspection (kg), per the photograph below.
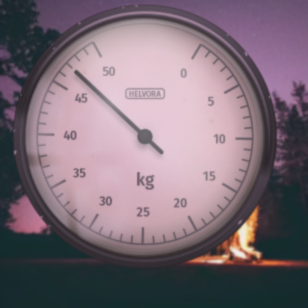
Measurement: 47 kg
